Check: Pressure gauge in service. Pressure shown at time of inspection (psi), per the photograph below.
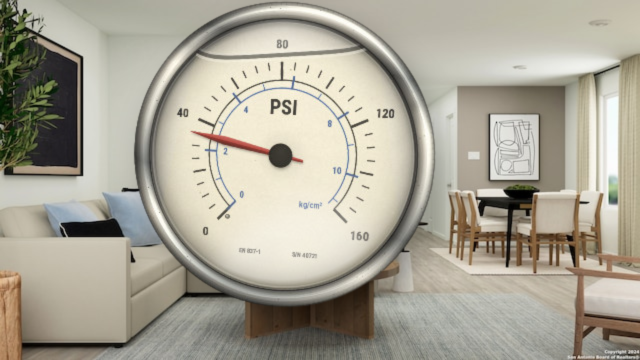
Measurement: 35 psi
